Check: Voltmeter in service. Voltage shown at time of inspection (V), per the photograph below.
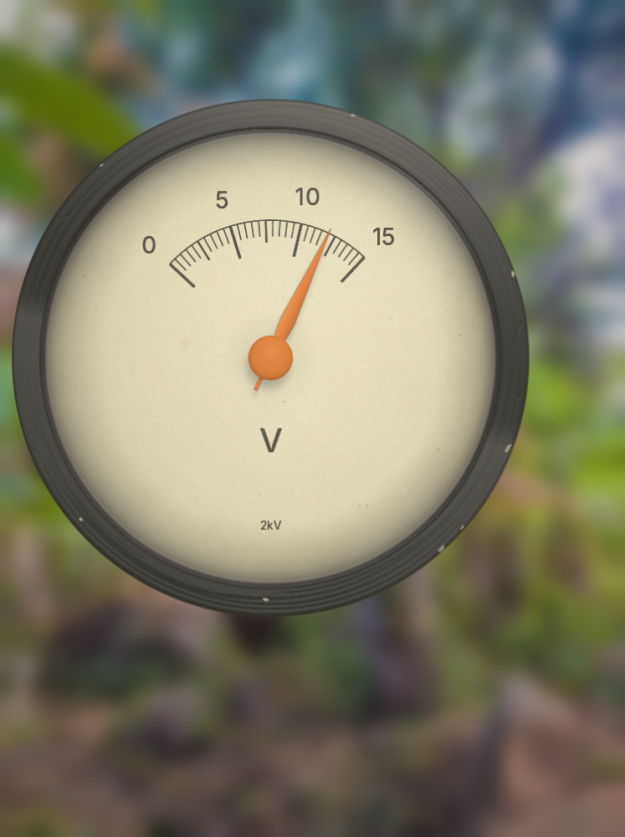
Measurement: 12 V
